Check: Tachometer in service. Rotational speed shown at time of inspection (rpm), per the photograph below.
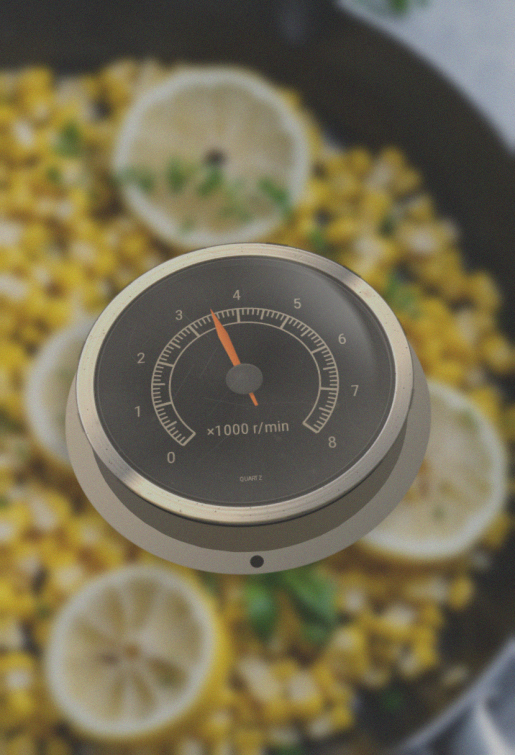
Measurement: 3500 rpm
